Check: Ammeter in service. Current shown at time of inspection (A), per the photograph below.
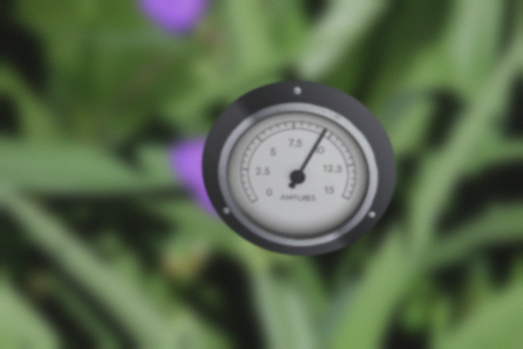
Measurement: 9.5 A
